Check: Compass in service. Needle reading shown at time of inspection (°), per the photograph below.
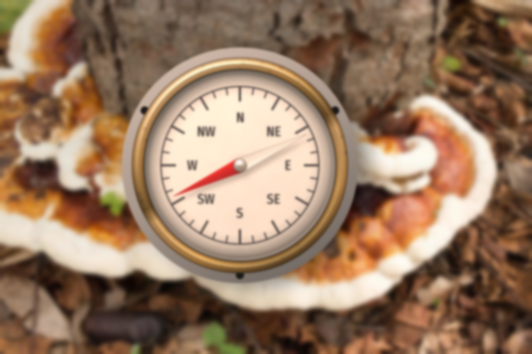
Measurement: 245 °
